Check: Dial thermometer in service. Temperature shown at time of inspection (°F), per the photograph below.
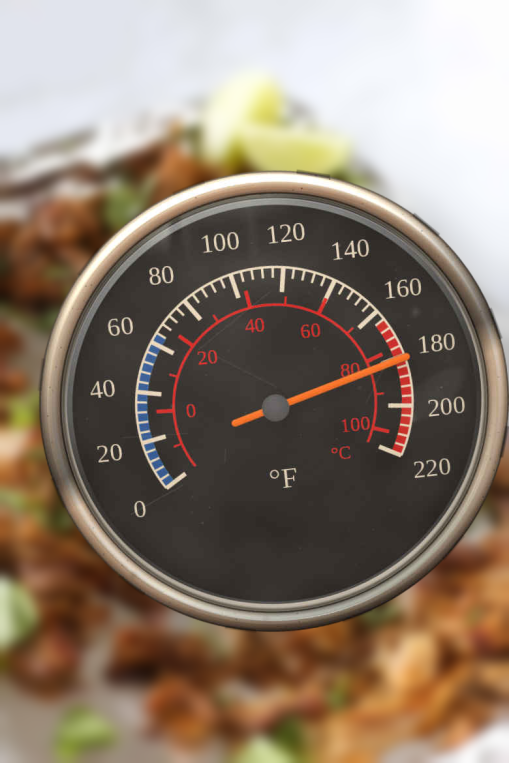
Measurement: 180 °F
